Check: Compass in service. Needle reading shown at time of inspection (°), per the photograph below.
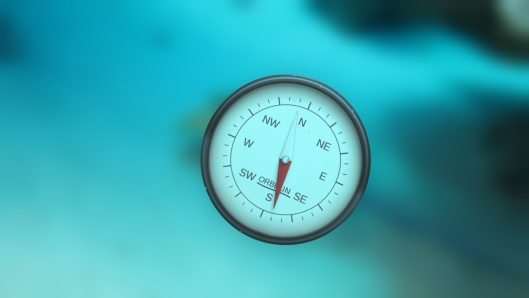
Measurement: 170 °
